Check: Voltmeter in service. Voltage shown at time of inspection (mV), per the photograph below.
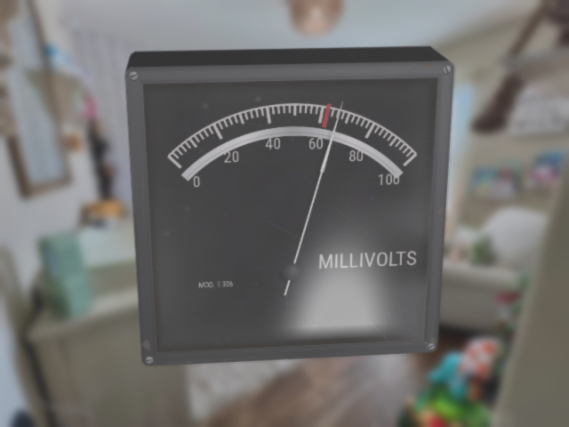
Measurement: 66 mV
